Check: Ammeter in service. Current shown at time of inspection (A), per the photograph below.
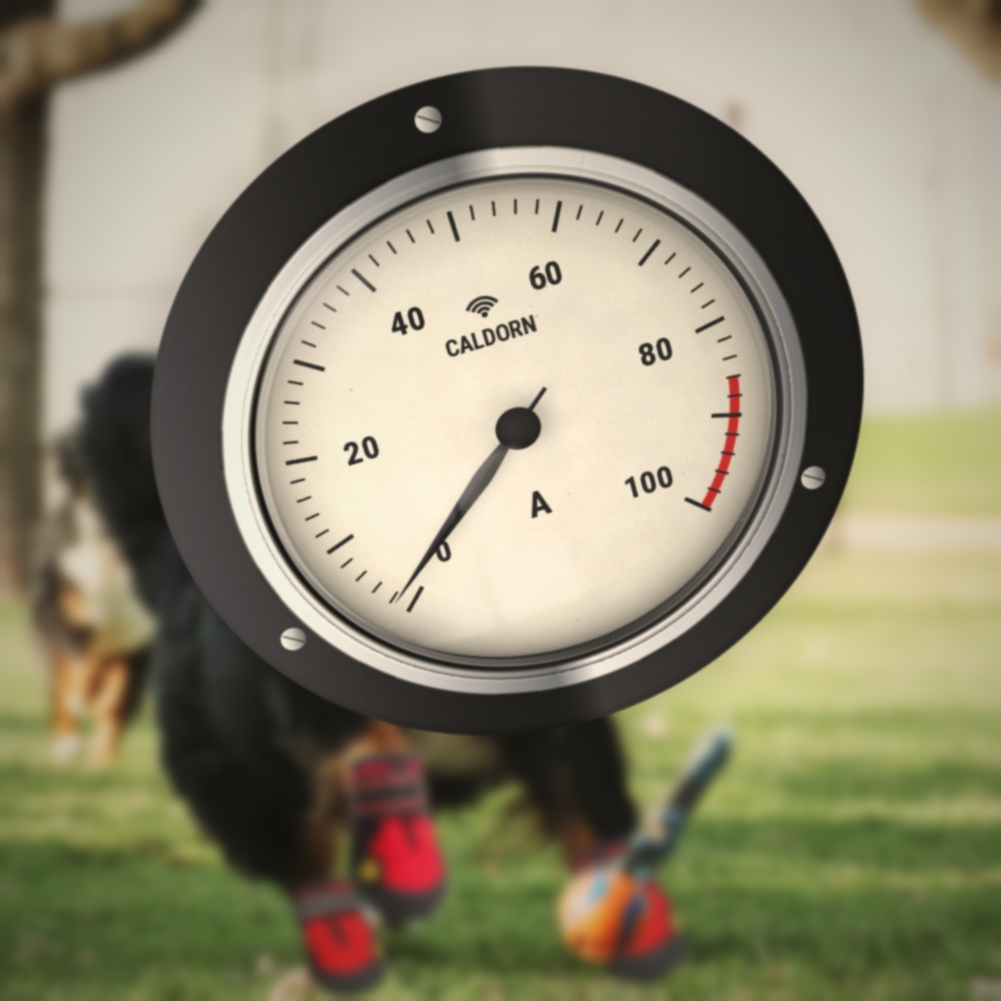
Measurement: 2 A
